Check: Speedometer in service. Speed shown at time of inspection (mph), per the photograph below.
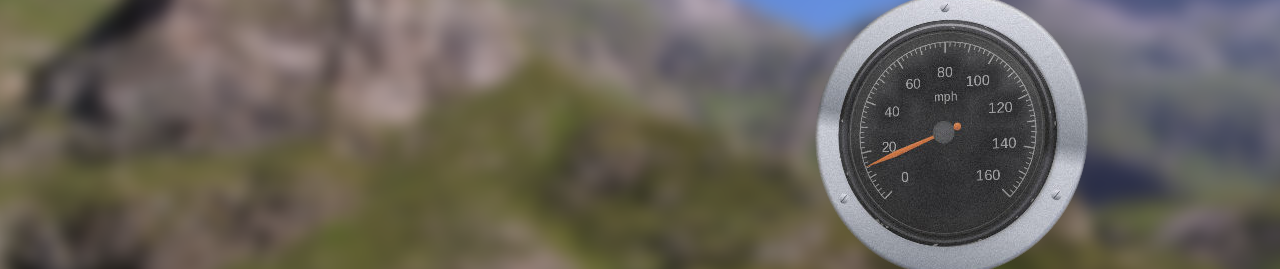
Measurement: 14 mph
